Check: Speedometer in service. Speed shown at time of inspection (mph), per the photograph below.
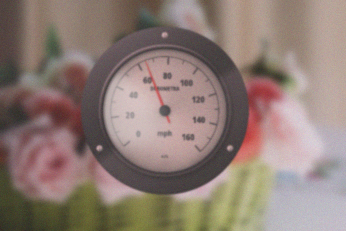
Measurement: 65 mph
